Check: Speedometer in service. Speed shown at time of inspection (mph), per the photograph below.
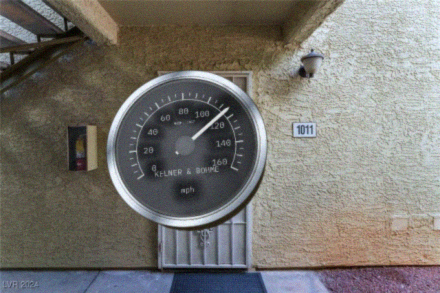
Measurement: 115 mph
